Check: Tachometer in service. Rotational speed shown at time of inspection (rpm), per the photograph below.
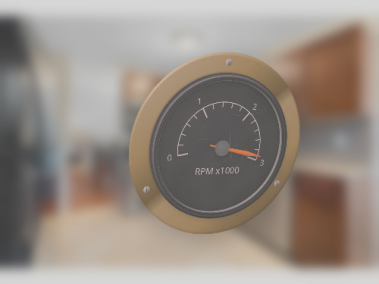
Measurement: 2900 rpm
